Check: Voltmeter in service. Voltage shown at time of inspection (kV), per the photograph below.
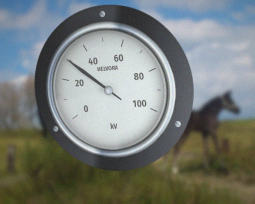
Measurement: 30 kV
